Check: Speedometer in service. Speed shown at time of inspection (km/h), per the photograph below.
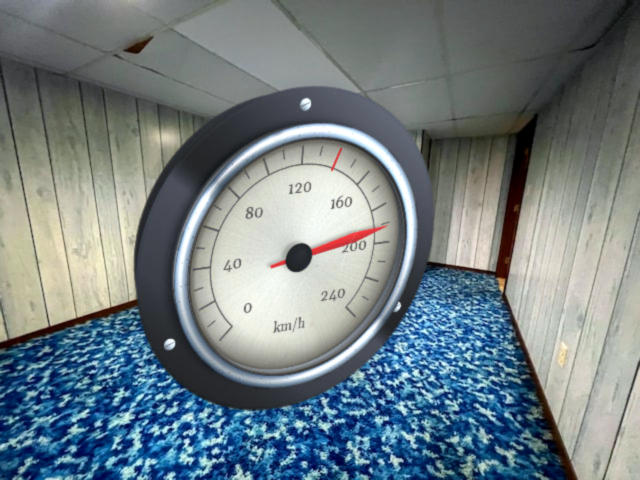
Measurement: 190 km/h
